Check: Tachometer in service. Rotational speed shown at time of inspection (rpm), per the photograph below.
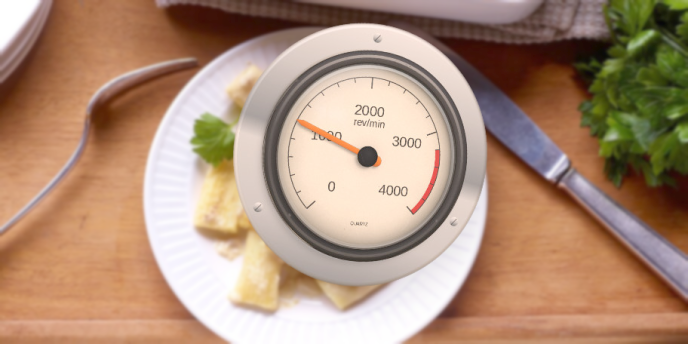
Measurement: 1000 rpm
